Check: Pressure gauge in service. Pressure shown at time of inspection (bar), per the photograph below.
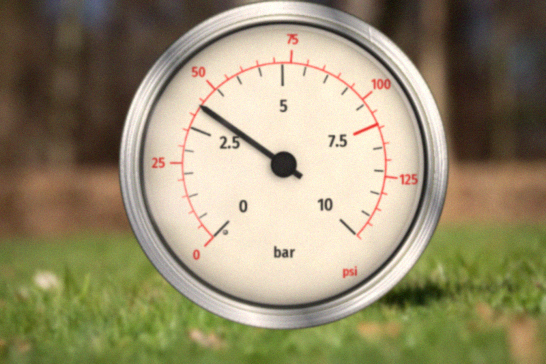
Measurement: 3 bar
